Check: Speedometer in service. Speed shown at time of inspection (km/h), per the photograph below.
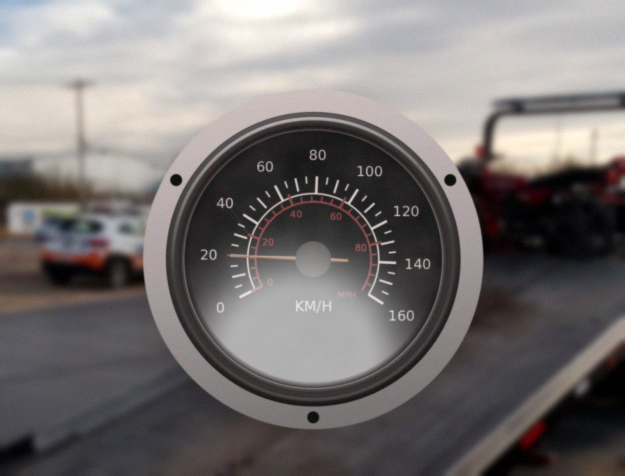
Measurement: 20 km/h
